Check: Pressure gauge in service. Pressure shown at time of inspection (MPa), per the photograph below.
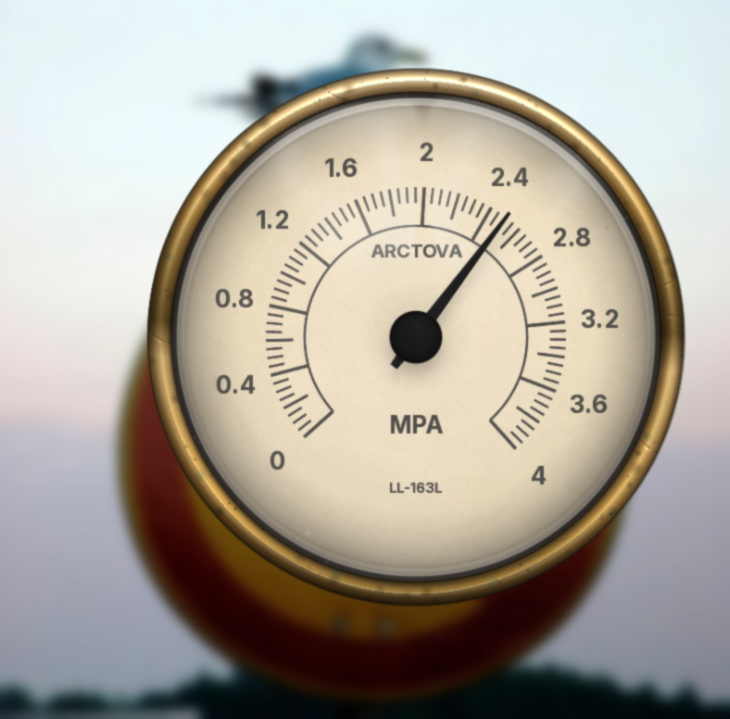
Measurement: 2.5 MPa
